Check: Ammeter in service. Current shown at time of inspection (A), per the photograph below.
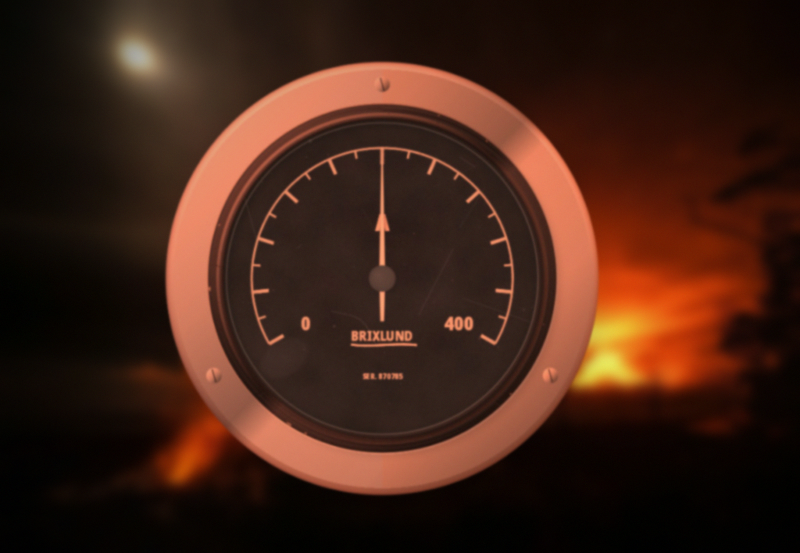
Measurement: 200 A
